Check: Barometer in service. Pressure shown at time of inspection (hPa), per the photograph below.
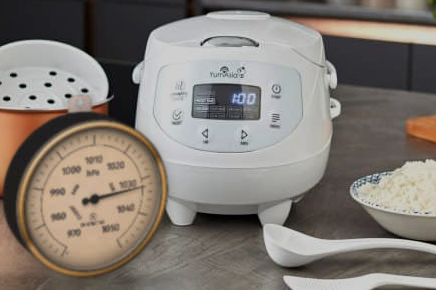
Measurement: 1032 hPa
